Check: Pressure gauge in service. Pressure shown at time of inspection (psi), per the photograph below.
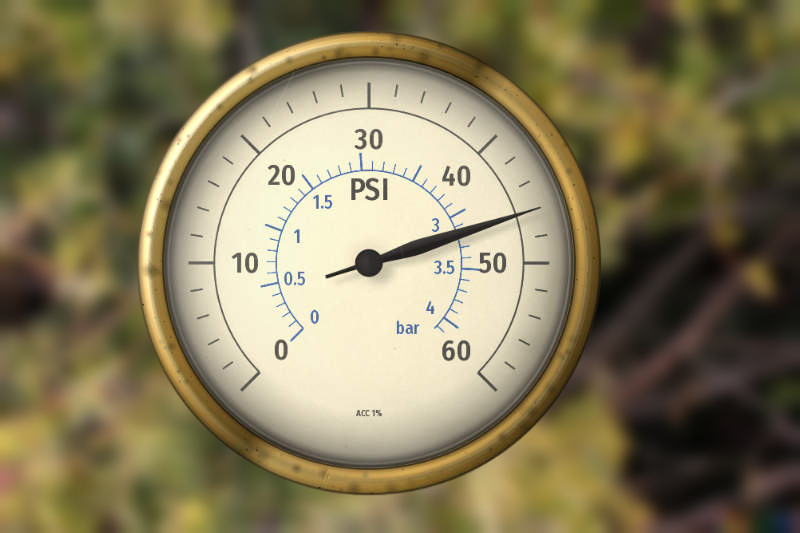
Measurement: 46 psi
